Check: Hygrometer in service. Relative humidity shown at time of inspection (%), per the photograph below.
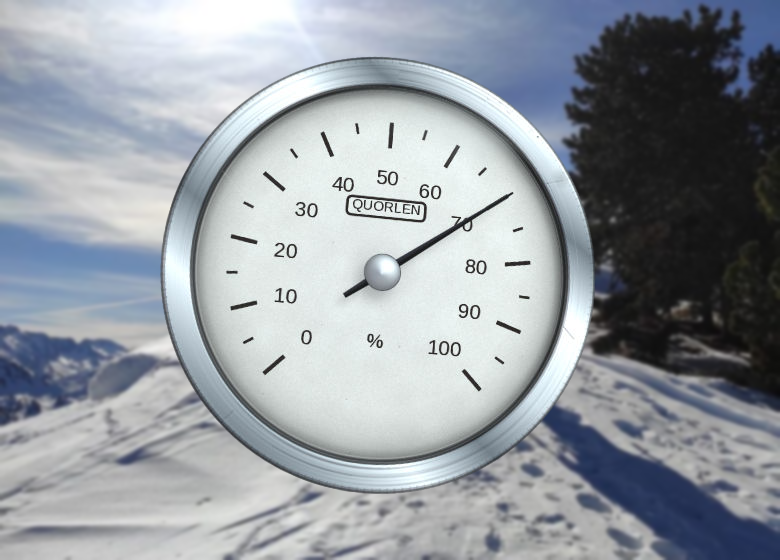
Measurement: 70 %
